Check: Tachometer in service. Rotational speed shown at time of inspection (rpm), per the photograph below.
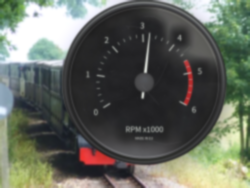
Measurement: 3200 rpm
